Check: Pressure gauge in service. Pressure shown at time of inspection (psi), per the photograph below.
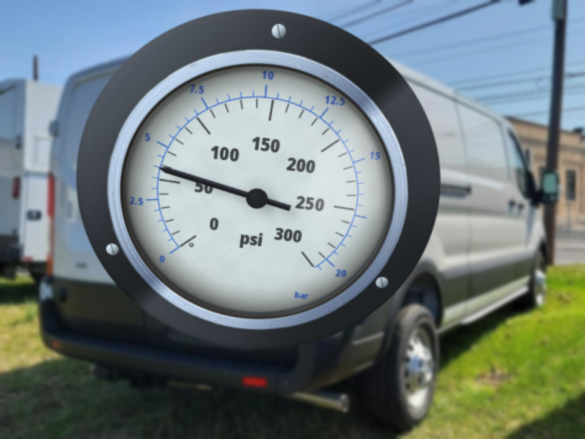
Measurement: 60 psi
